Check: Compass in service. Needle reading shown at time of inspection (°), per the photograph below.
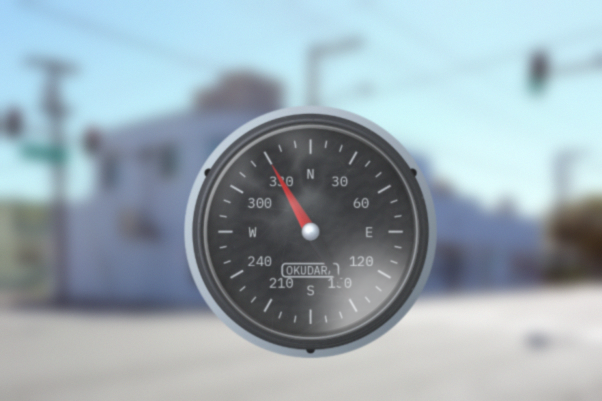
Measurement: 330 °
